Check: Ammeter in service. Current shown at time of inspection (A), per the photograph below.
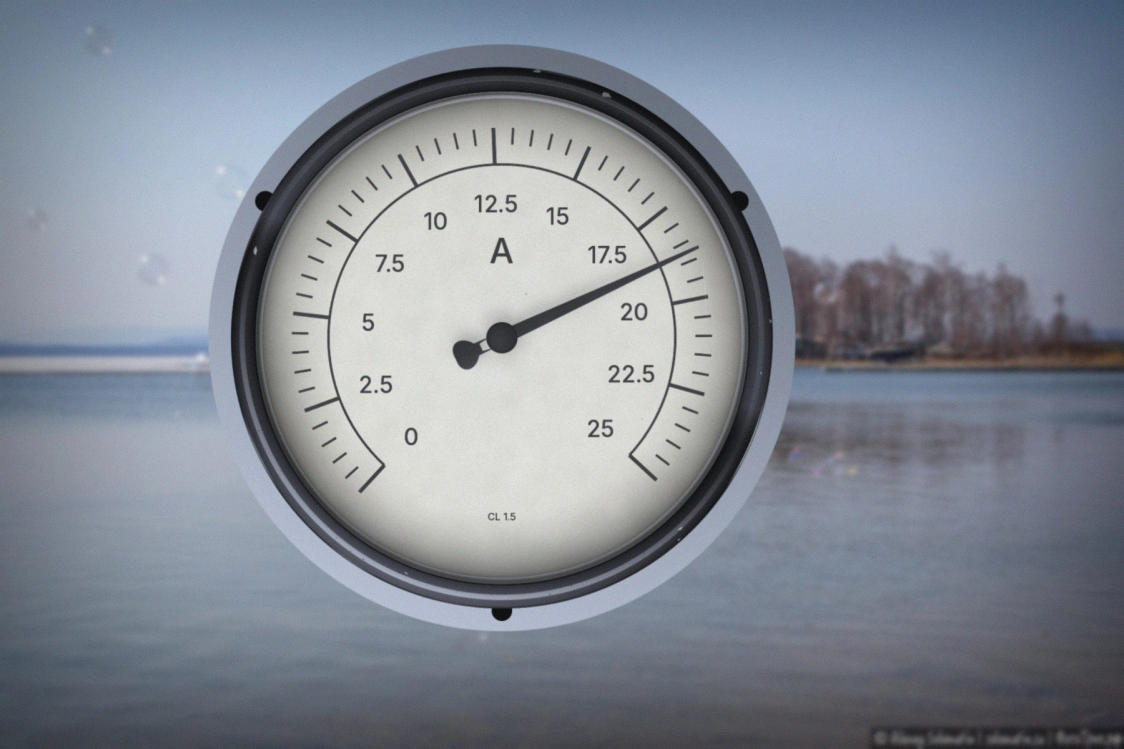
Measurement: 18.75 A
